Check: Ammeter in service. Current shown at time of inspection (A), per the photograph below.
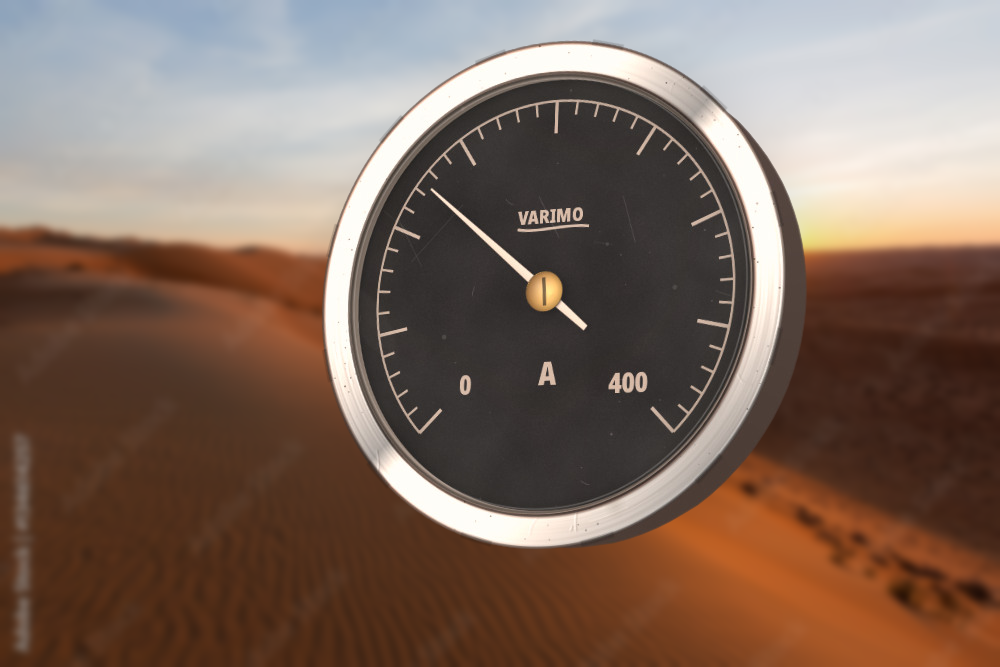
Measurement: 125 A
